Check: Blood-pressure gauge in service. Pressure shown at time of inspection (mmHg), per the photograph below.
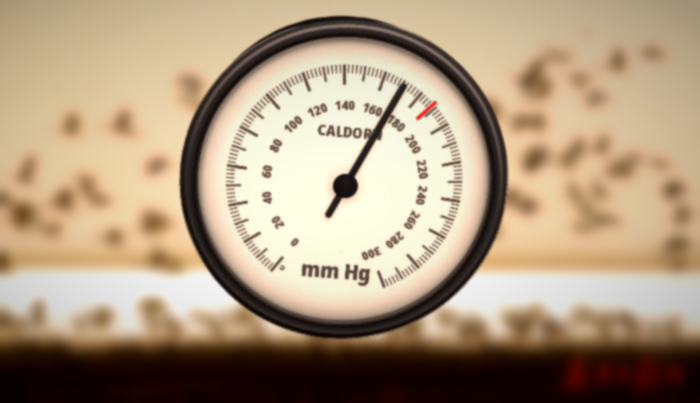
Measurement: 170 mmHg
